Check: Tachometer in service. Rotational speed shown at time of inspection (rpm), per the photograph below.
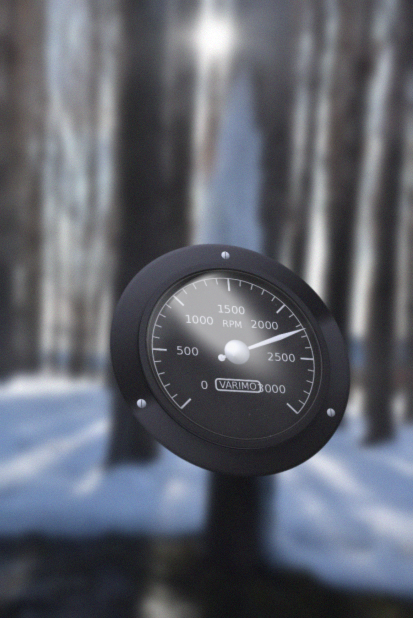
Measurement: 2250 rpm
